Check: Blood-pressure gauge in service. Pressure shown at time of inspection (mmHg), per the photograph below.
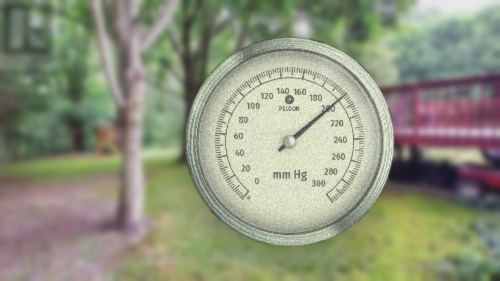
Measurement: 200 mmHg
